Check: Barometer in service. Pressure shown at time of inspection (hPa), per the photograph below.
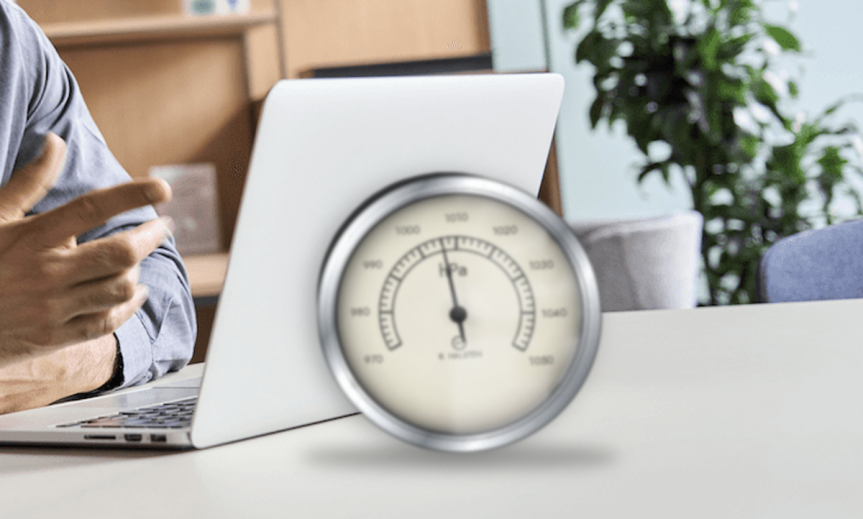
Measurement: 1006 hPa
